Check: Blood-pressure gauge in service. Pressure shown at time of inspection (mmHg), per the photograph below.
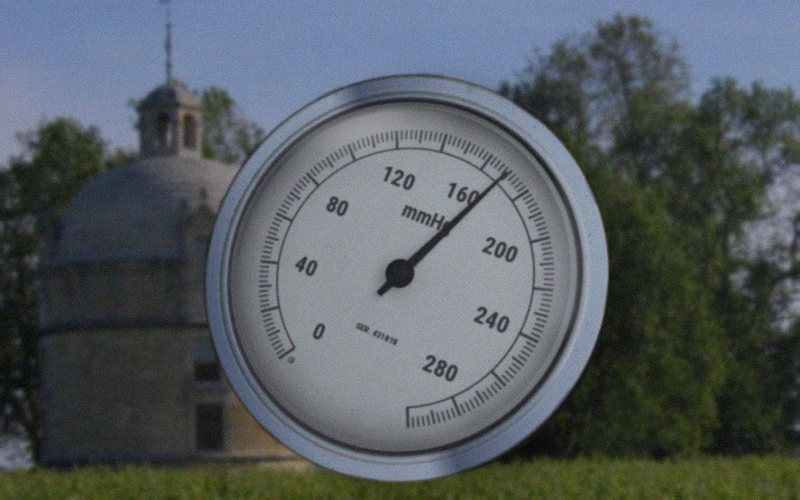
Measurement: 170 mmHg
